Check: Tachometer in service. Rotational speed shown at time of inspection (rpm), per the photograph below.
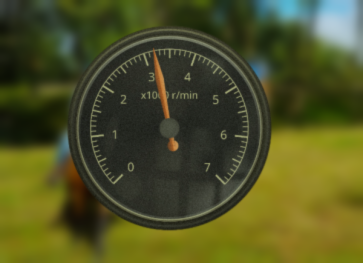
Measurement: 3200 rpm
